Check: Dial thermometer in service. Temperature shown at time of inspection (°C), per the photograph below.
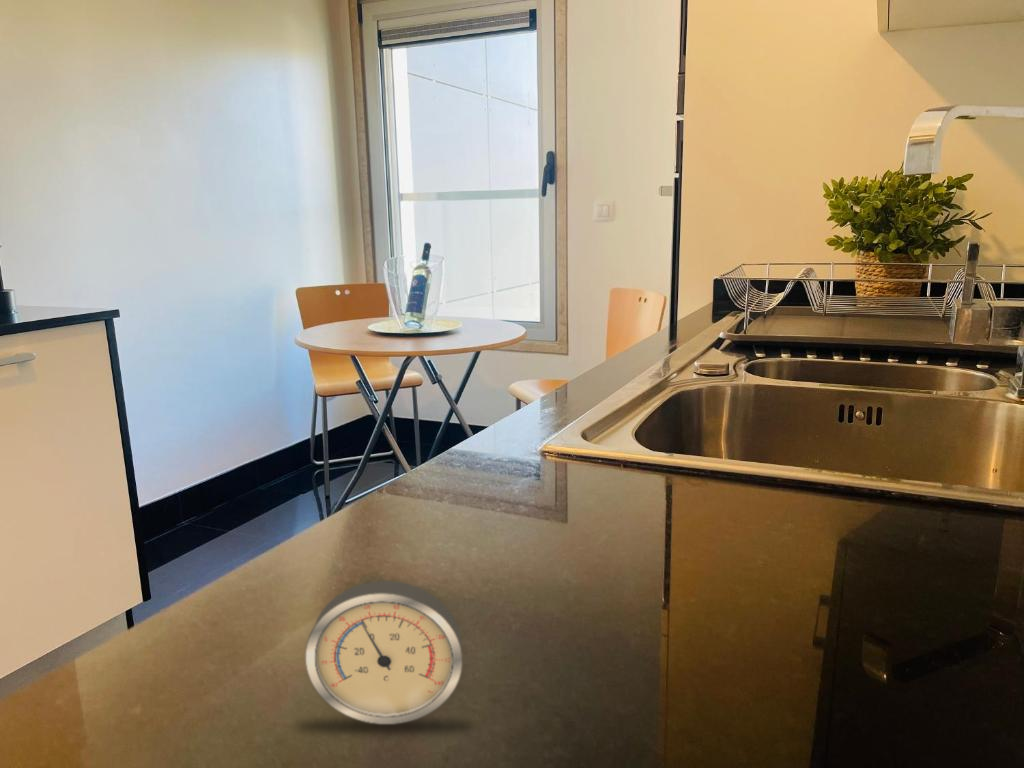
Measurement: 0 °C
